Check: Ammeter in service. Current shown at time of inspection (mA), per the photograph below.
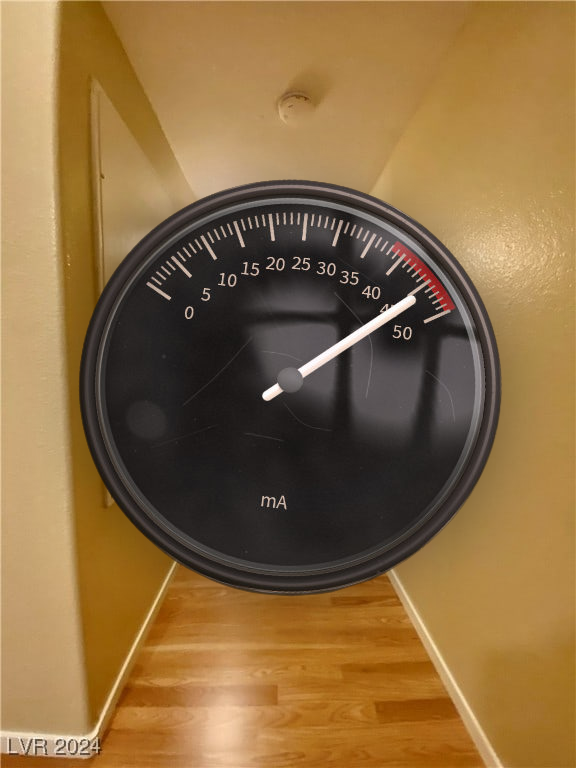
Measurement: 46 mA
